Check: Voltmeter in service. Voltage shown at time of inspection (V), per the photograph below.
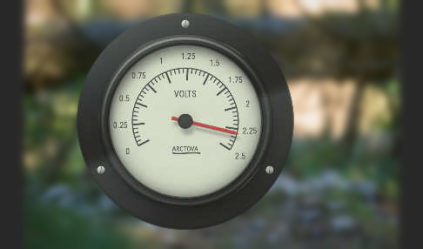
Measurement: 2.3 V
